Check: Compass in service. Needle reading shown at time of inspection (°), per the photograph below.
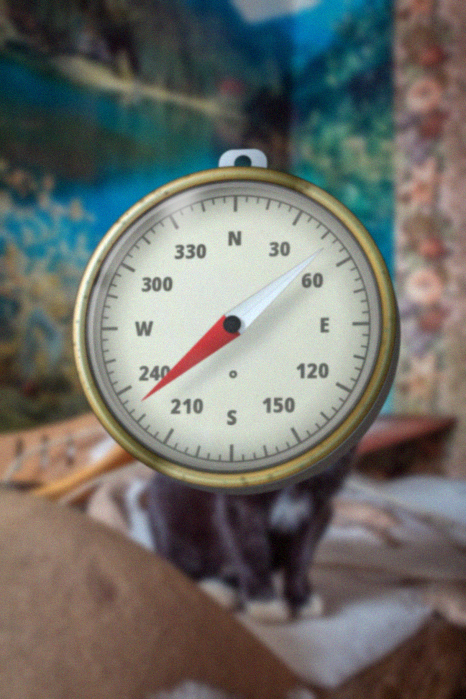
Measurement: 230 °
